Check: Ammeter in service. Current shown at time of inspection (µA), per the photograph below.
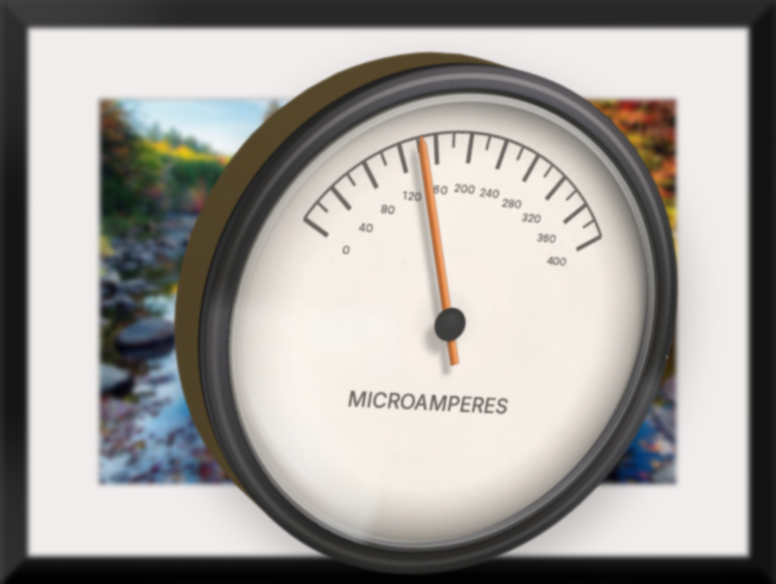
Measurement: 140 µA
